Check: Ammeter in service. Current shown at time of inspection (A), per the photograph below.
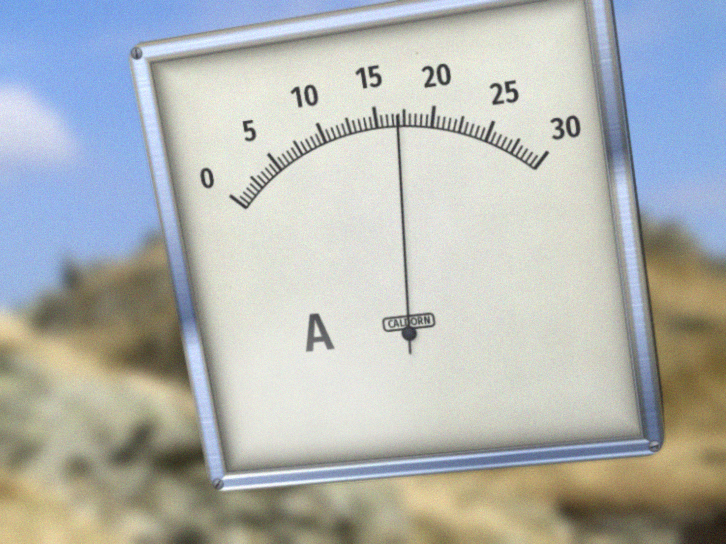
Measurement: 17 A
